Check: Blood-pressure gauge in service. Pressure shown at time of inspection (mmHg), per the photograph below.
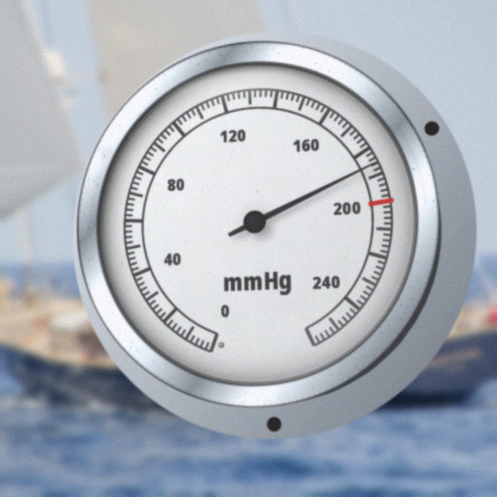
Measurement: 186 mmHg
